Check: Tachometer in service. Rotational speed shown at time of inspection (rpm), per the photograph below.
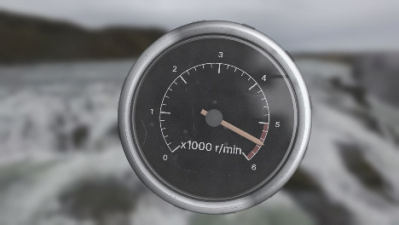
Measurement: 5500 rpm
